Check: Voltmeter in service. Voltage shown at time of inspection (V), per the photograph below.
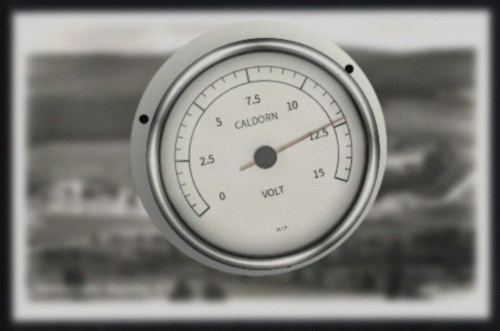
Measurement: 12.25 V
